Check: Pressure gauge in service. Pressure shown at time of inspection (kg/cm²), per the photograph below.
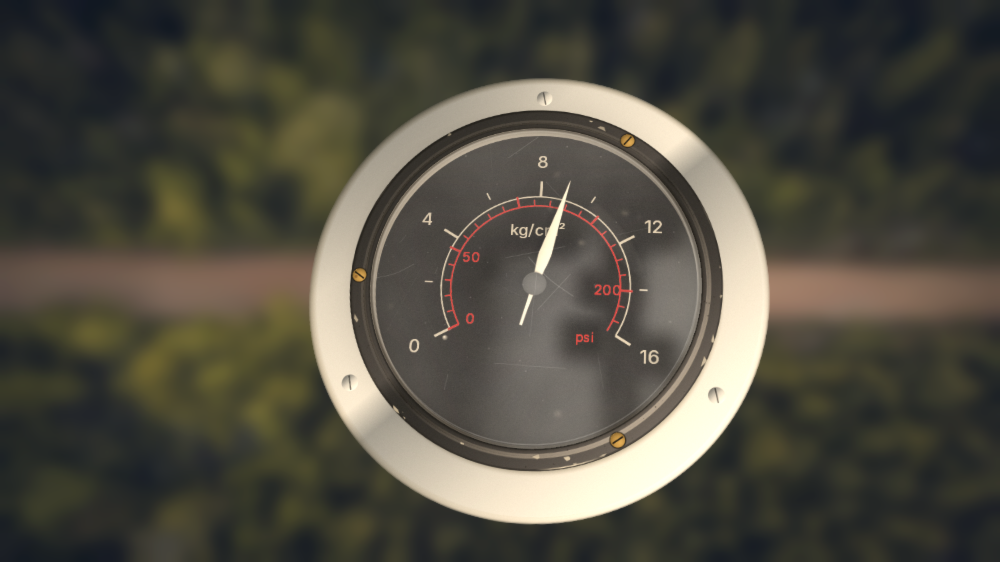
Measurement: 9 kg/cm²
